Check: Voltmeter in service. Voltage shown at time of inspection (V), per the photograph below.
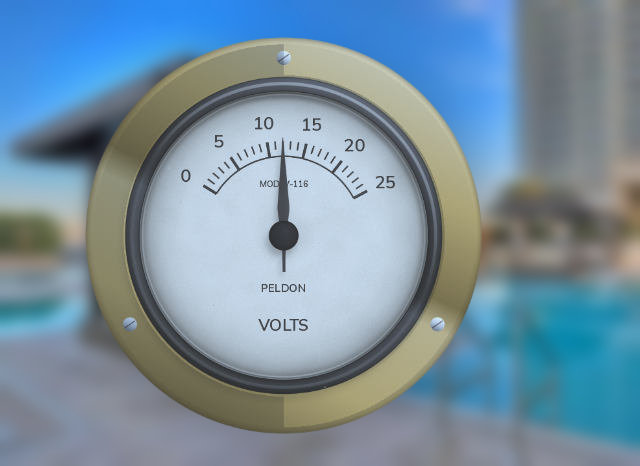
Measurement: 12 V
